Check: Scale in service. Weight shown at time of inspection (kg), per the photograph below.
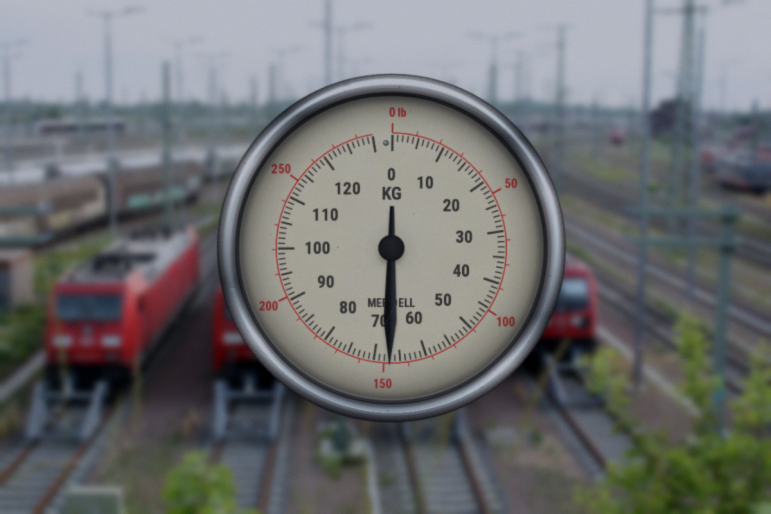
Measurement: 67 kg
